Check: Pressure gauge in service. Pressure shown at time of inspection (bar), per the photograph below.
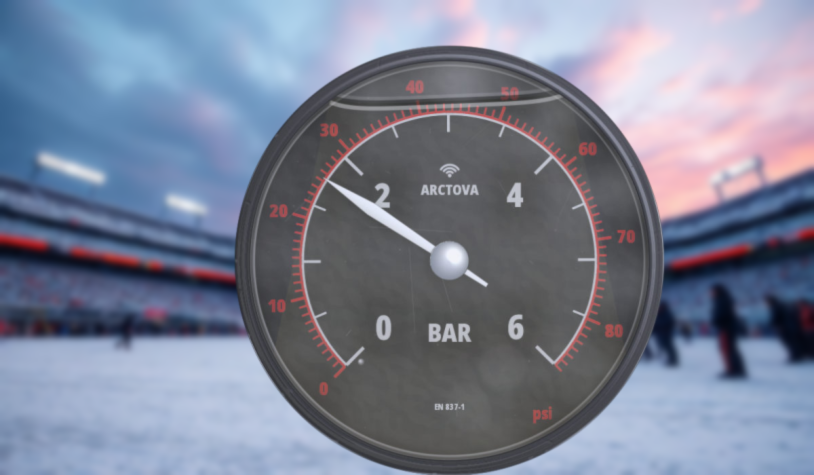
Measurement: 1.75 bar
